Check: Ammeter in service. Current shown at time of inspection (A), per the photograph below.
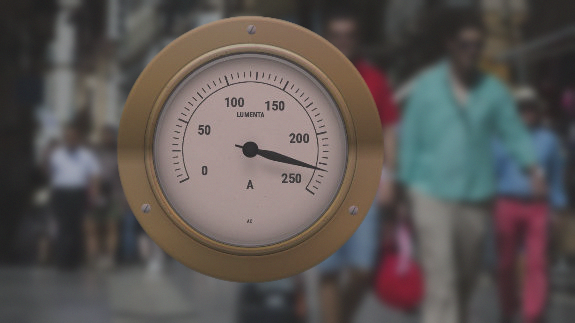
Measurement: 230 A
